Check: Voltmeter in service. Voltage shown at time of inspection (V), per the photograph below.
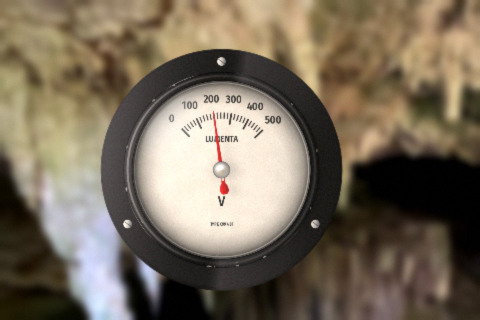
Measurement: 200 V
